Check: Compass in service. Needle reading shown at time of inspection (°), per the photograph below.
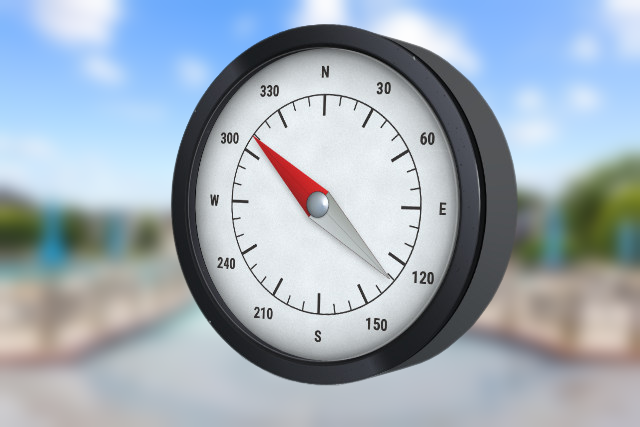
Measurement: 310 °
